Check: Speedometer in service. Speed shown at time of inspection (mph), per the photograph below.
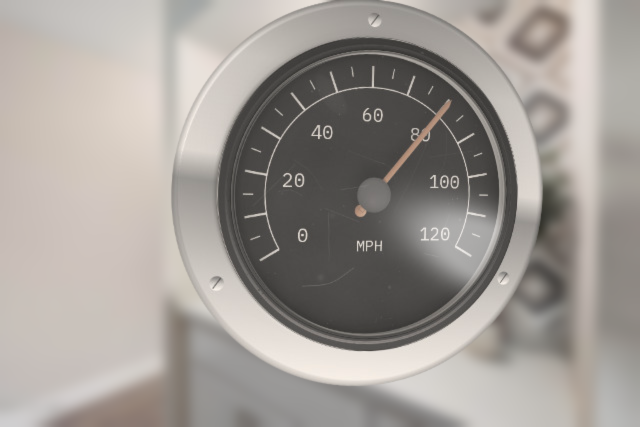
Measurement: 80 mph
